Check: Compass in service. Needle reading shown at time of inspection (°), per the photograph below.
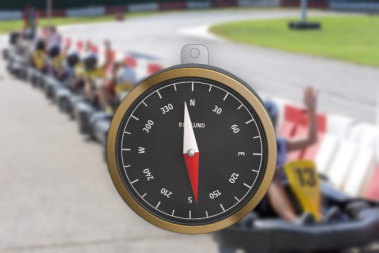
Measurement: 172.5 °
